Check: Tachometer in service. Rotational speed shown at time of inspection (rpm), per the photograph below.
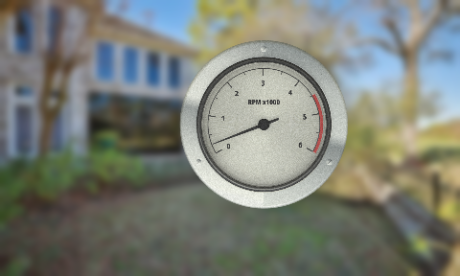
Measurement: 250 rpm
